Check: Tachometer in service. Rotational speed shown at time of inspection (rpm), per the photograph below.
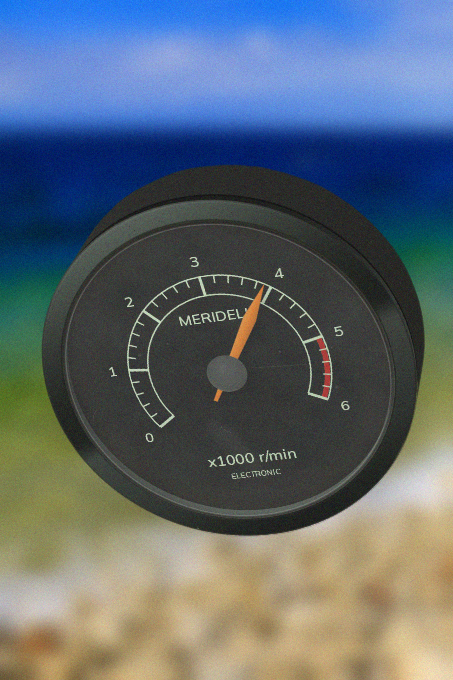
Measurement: 3900 rpm
